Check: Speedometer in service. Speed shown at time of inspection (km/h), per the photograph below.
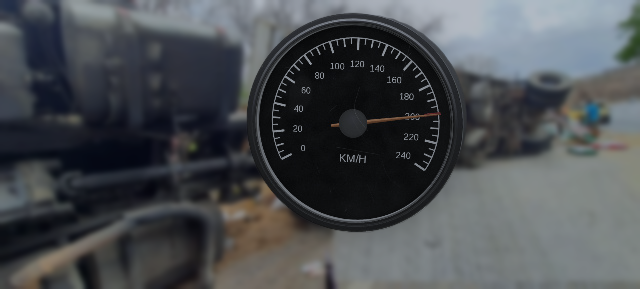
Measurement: 200 km/h
